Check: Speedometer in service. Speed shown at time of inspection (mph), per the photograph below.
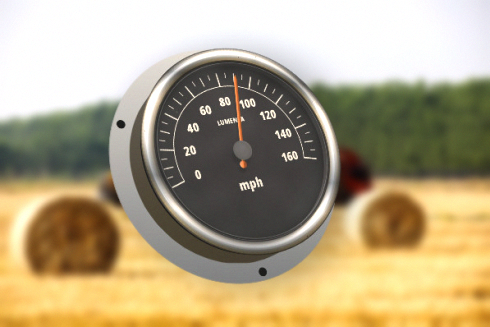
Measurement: 90 mph
